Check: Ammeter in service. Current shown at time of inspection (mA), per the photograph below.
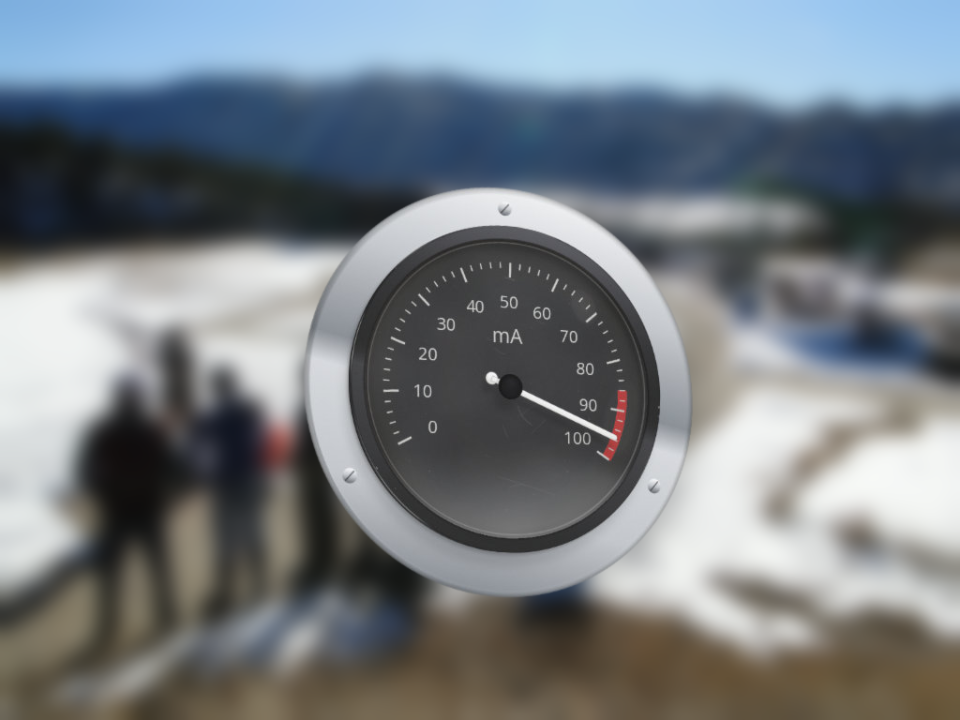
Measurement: 96 mA
